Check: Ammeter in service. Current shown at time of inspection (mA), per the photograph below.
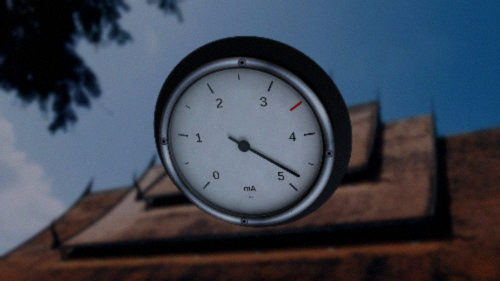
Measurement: 4.75 mA
